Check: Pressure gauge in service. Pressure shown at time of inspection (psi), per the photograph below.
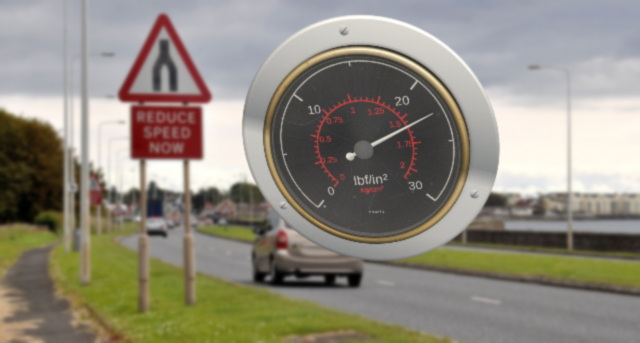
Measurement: 22.5 psi
